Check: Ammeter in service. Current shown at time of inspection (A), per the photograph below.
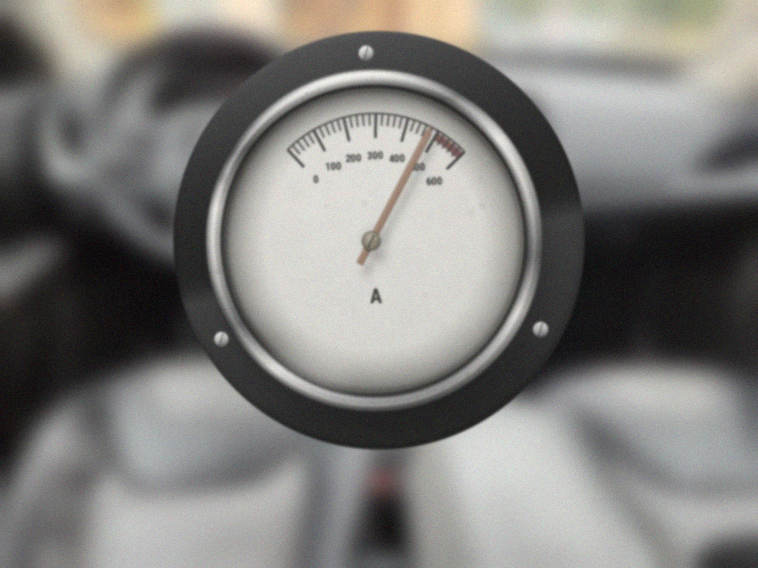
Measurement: 480 A
